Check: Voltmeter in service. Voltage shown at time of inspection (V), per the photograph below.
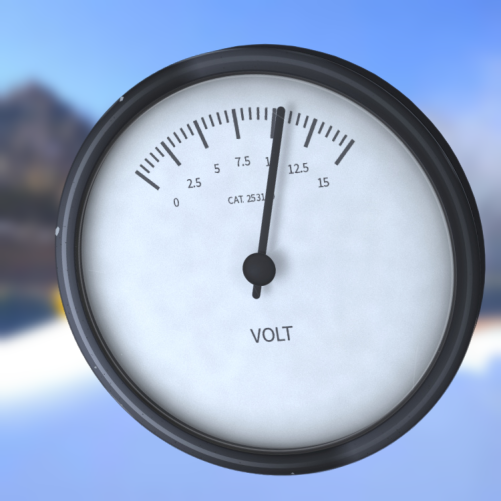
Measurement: 10.5 V
